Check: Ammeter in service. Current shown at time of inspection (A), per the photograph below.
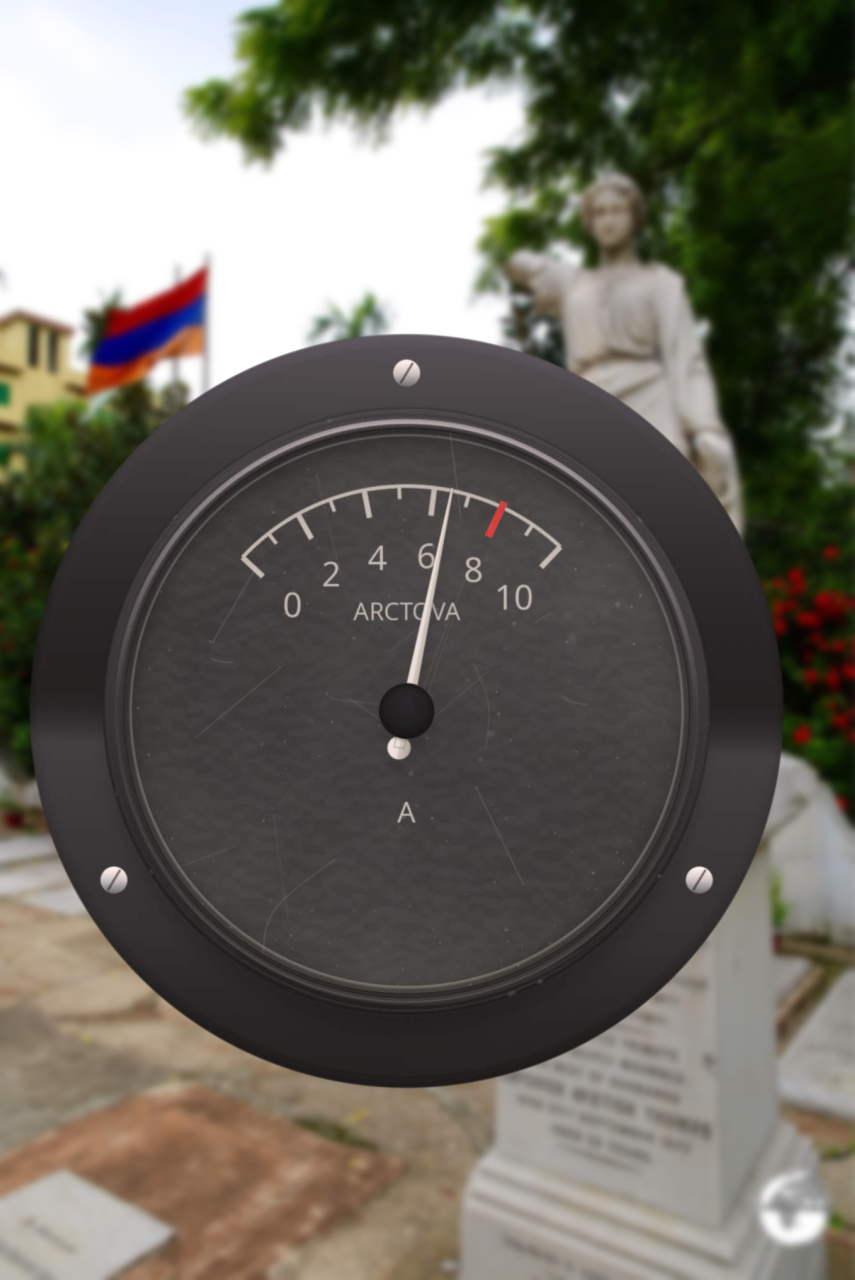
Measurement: 6.5 A
